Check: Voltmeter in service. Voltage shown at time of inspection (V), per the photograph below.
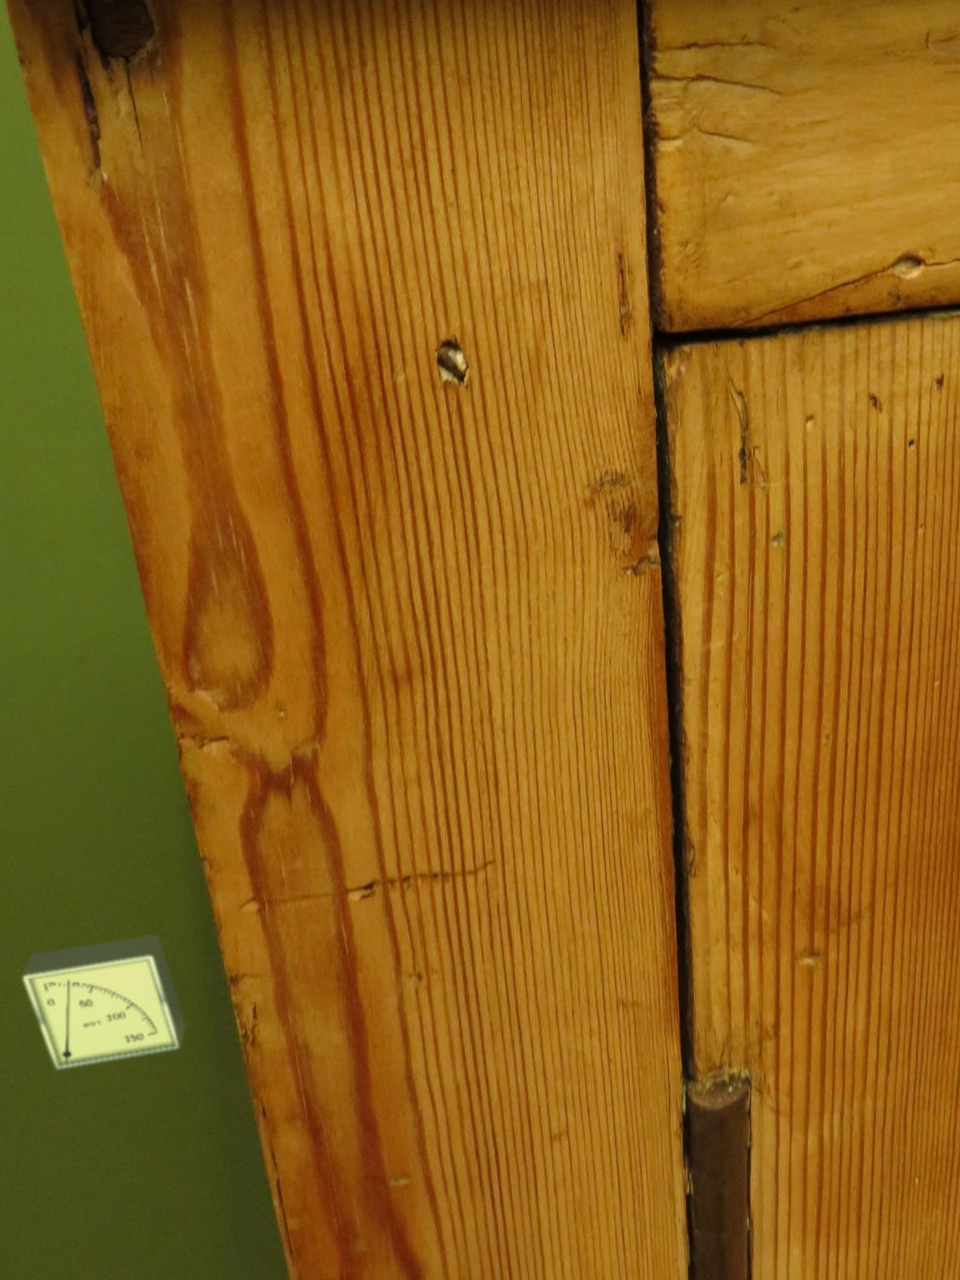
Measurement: 25 V
